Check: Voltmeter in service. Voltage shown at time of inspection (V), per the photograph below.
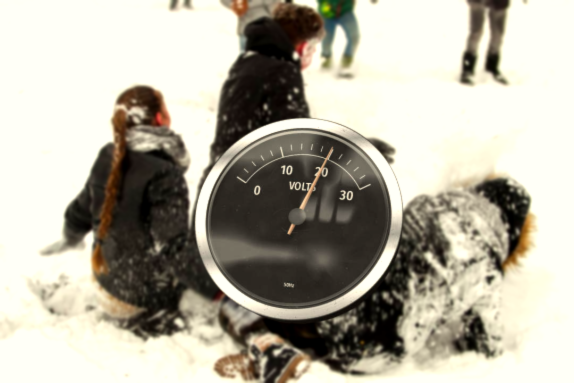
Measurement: 20 V
